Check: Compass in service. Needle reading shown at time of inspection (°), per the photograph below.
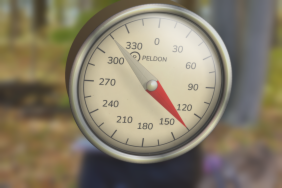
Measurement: 135 °
